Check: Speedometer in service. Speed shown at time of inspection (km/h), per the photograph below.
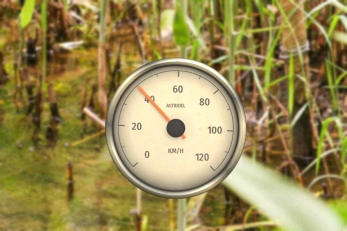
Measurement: 40 km/h
